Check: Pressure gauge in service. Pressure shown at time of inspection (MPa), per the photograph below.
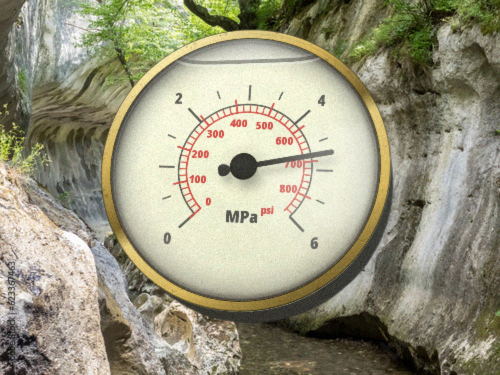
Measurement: 4.75 MPa
